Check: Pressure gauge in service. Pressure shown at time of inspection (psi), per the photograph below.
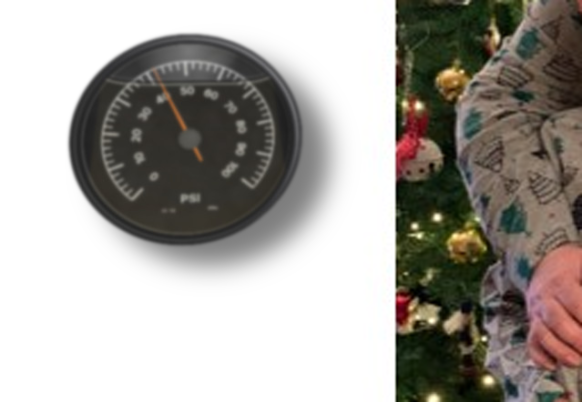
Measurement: 42 psi
